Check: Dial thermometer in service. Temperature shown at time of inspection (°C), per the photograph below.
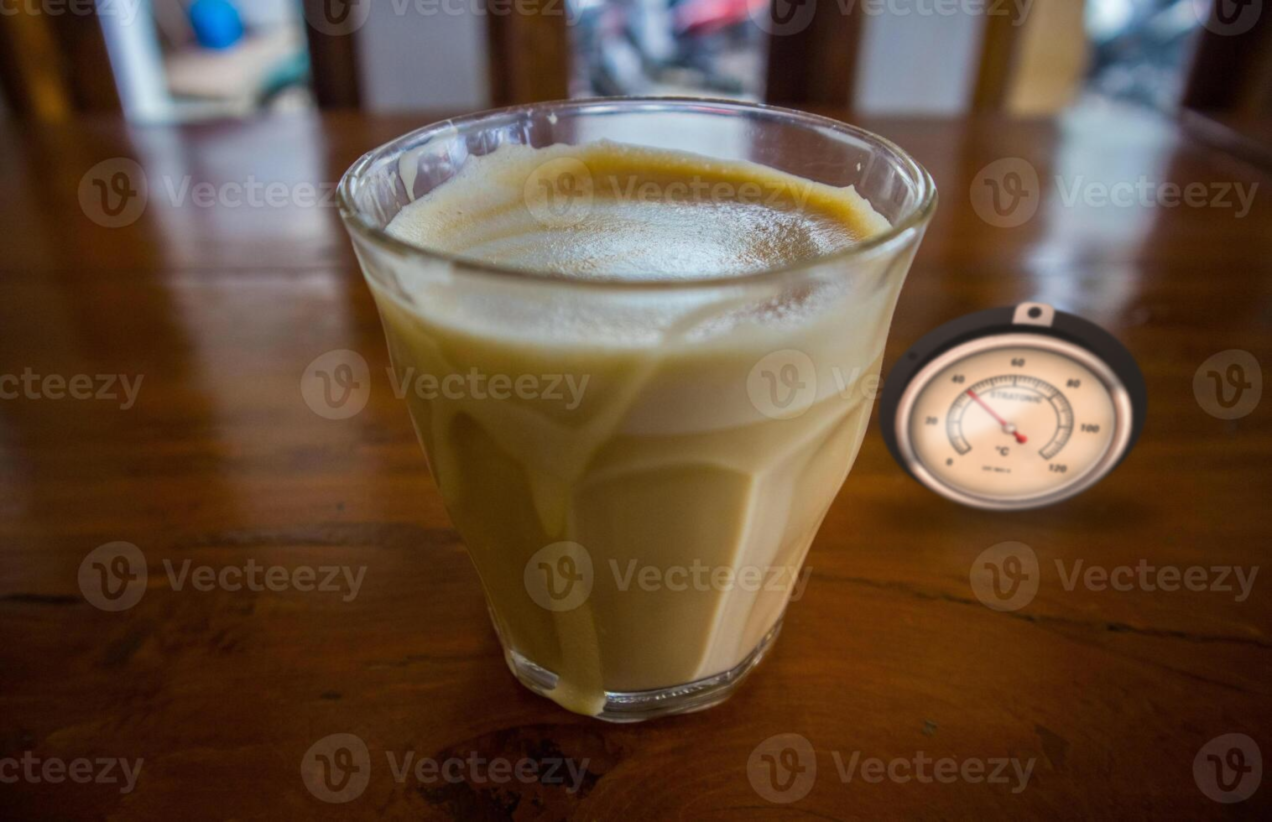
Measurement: 40 °C
